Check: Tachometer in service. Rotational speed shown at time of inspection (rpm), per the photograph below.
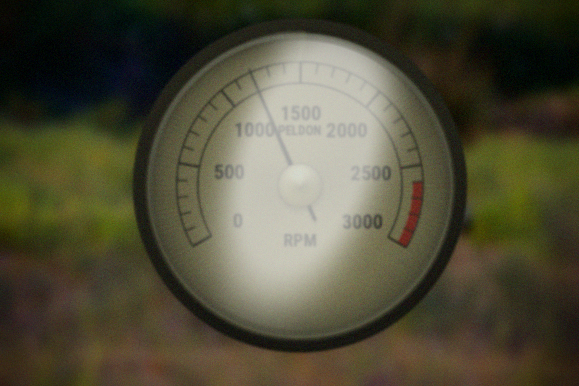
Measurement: 1200 rpm
